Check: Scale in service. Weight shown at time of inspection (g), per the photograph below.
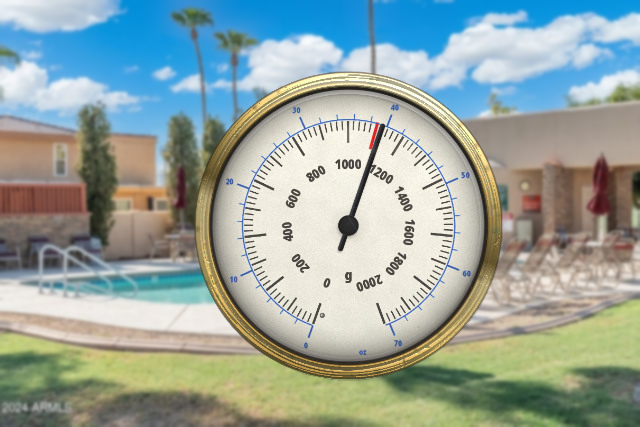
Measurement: 1120 g
